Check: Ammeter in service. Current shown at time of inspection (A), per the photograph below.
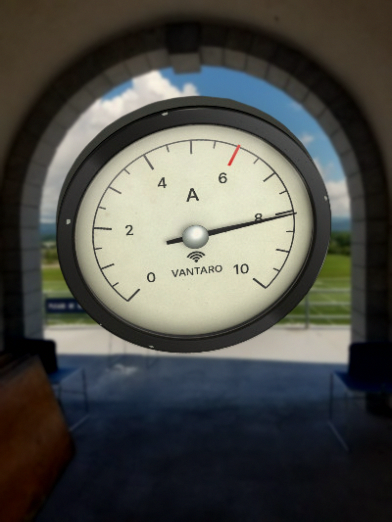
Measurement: 8 A
